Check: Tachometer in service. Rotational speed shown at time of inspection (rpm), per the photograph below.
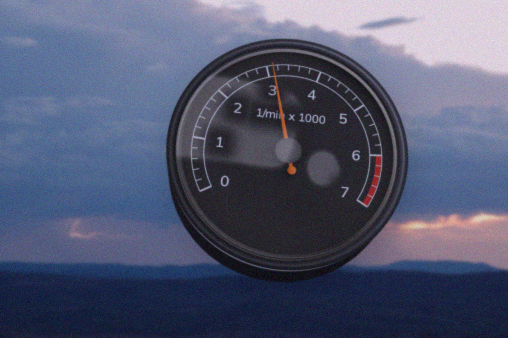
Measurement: 3100 rpm
